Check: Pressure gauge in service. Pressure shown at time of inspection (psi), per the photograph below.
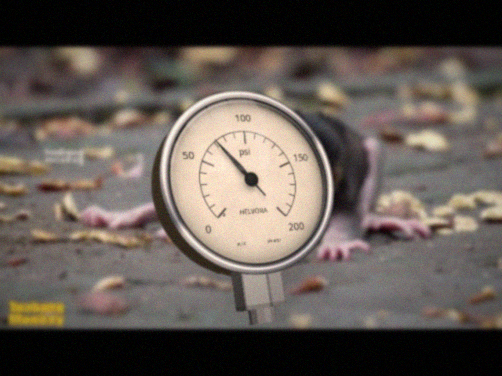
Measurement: 70 psi
